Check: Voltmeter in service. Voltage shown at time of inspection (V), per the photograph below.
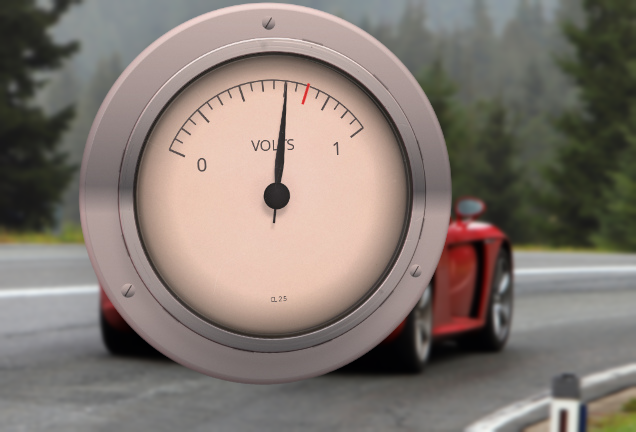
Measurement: 0.6 V
